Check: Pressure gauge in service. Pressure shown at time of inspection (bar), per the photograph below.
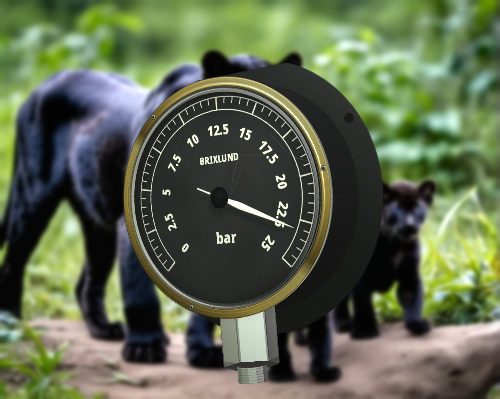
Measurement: 23 bar
